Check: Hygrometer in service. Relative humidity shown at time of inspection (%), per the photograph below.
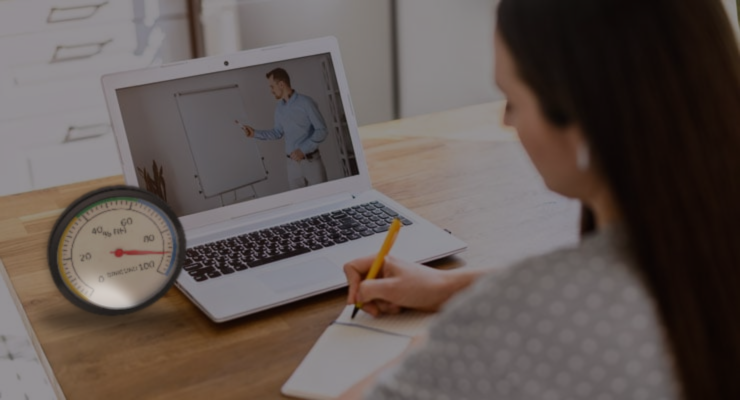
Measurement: 90 %
